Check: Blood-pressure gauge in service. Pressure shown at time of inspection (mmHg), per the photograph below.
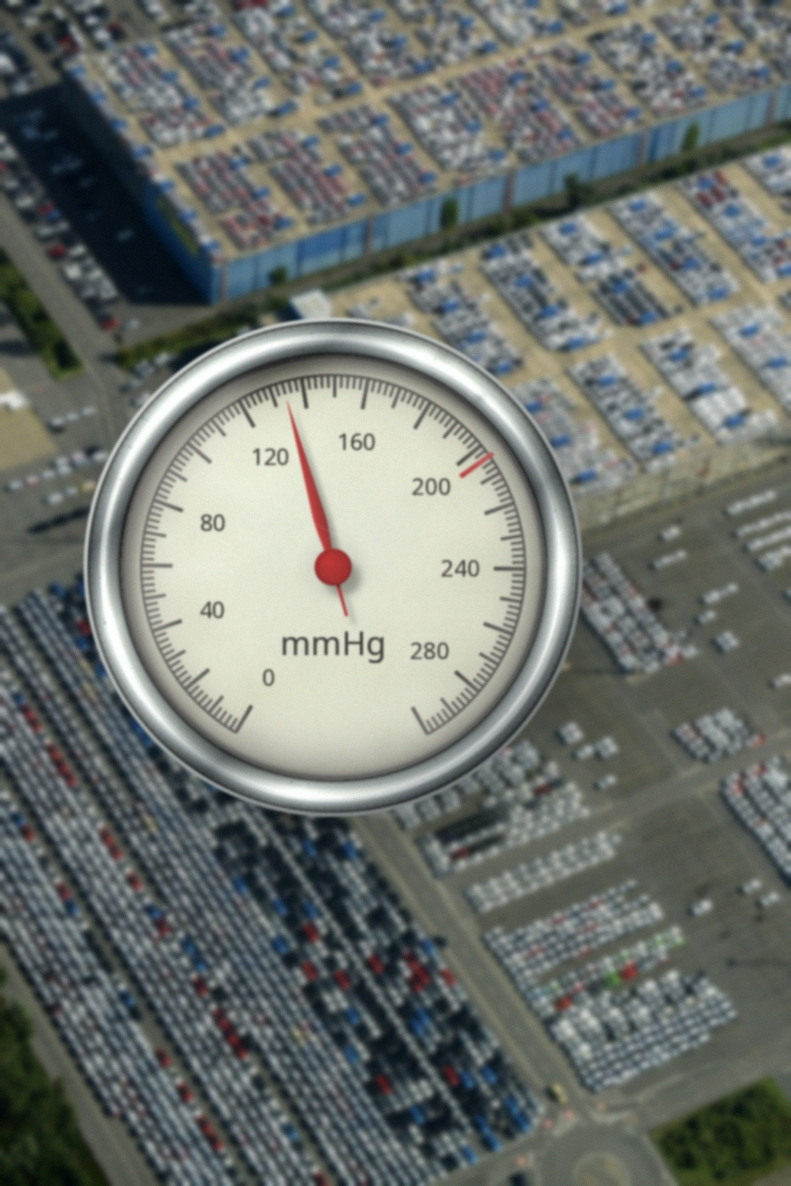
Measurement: 134 mmHg
